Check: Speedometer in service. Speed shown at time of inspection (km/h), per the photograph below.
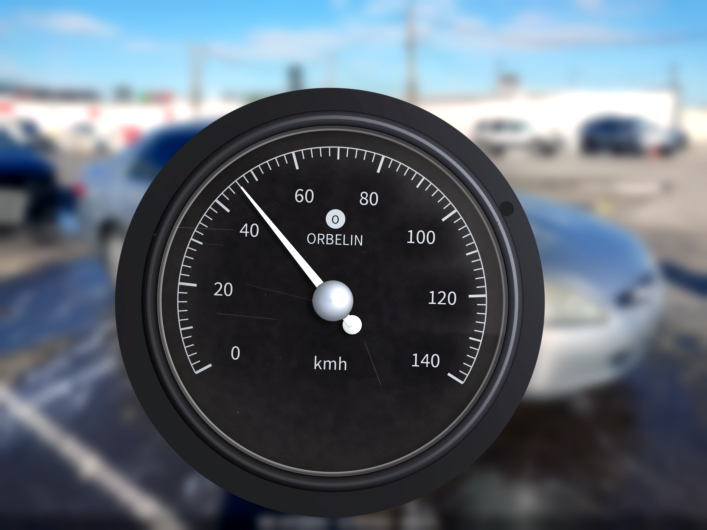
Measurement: 46 km/h
